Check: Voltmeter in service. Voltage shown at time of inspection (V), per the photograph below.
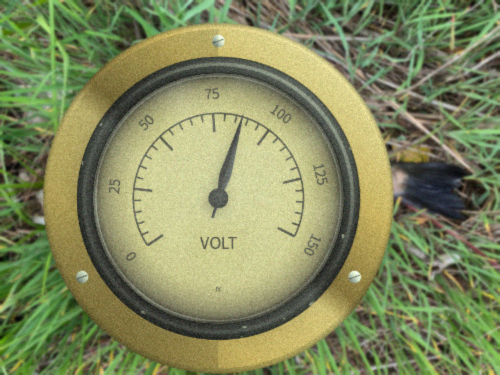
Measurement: 87.5 V
